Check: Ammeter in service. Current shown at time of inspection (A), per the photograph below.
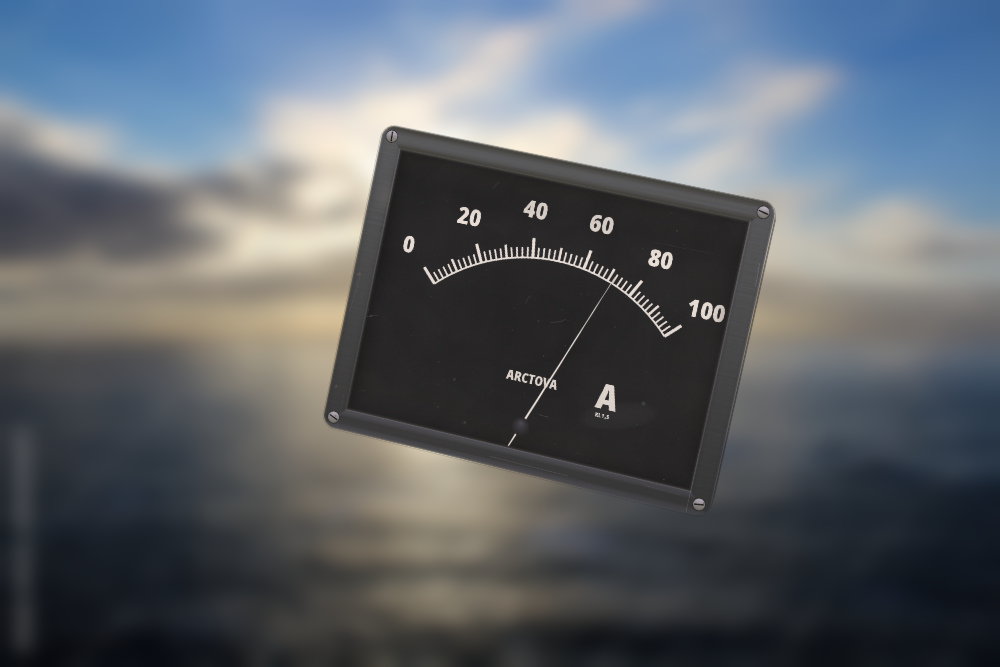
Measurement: 72 A
